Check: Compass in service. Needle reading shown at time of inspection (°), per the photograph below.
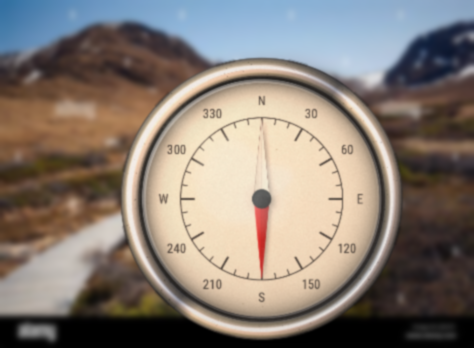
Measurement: 180 °
